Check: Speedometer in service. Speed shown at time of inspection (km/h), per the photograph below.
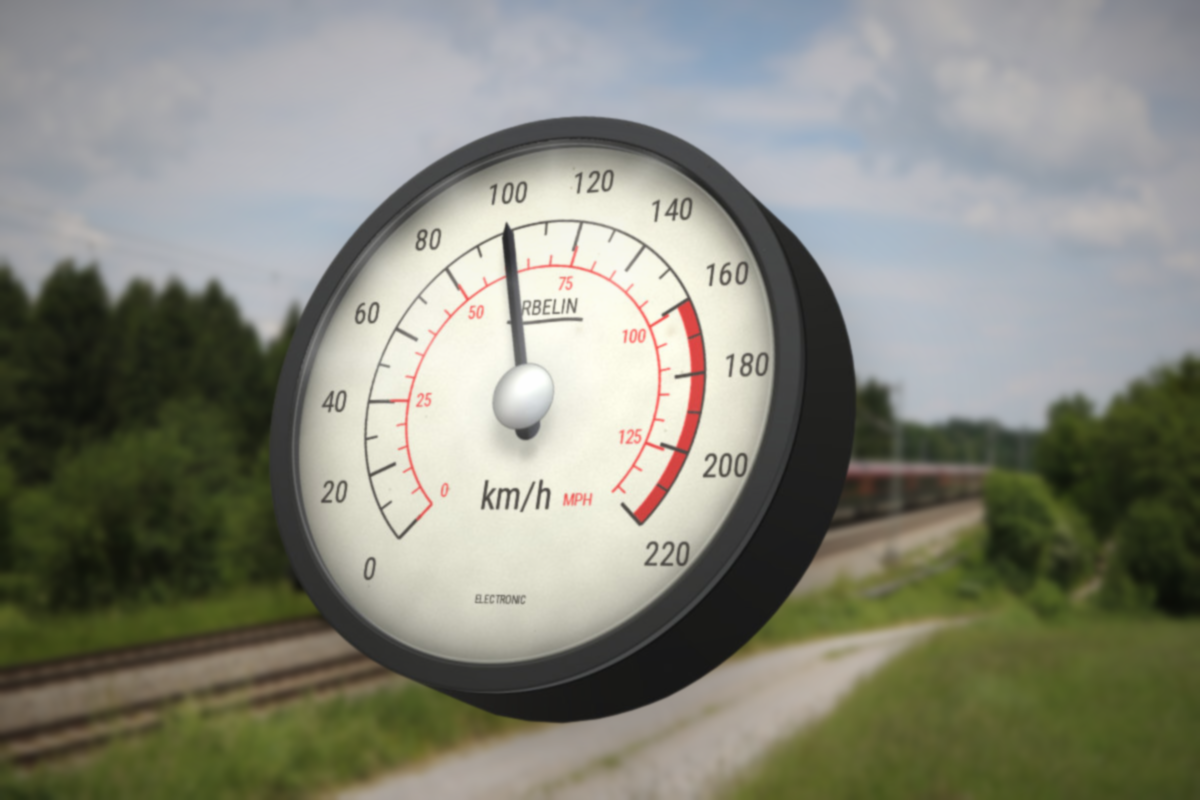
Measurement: 100 km/h
